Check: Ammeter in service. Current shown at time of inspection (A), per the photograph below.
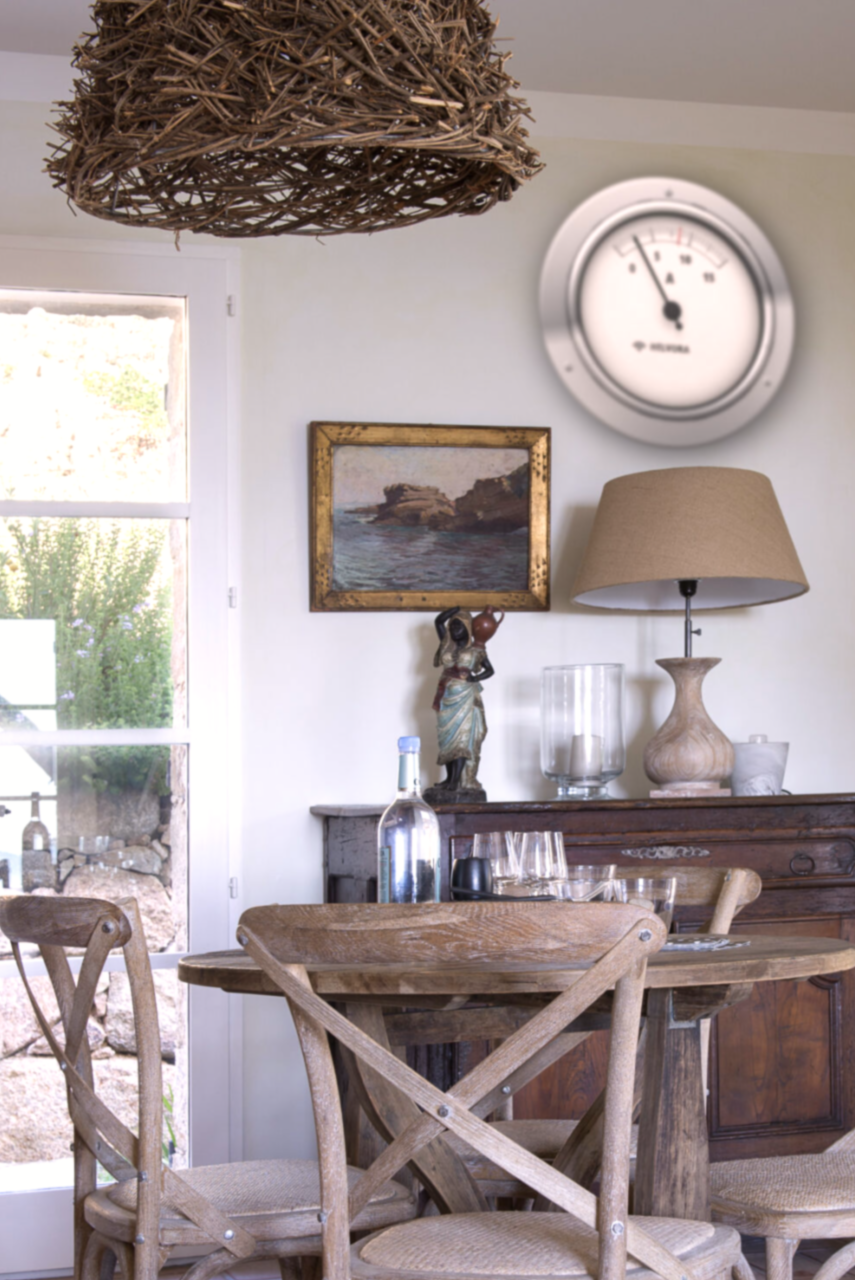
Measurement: 2.5 A
